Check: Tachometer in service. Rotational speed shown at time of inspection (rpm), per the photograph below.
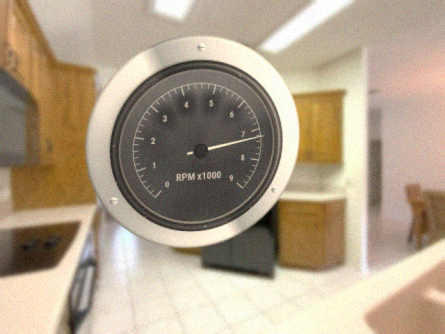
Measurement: 7200 rpm
